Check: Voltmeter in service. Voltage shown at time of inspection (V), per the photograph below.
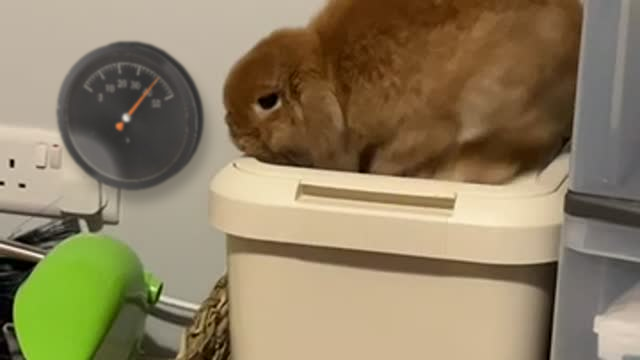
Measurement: 40 V
